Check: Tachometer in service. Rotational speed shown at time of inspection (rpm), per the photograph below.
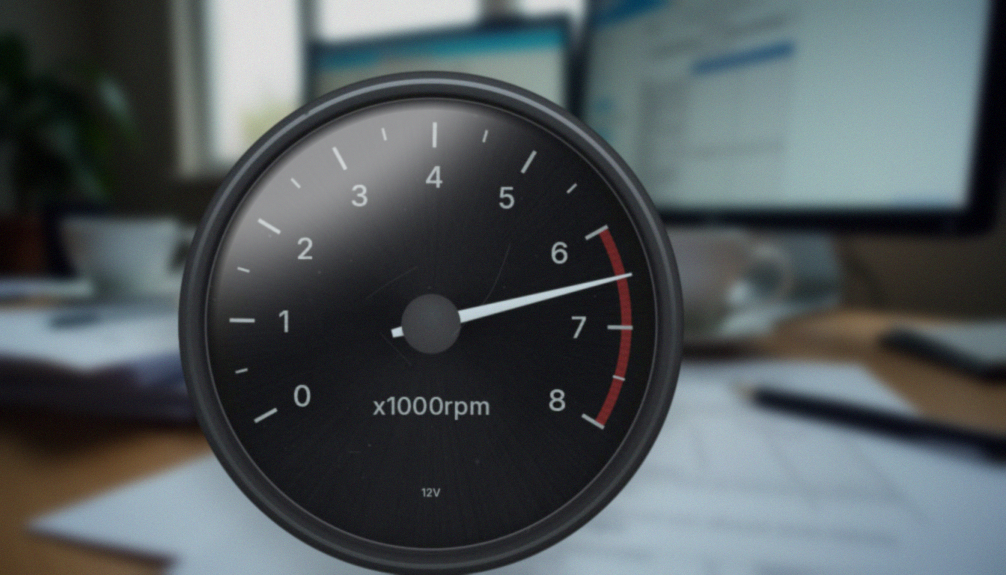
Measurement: 6500 rpm
